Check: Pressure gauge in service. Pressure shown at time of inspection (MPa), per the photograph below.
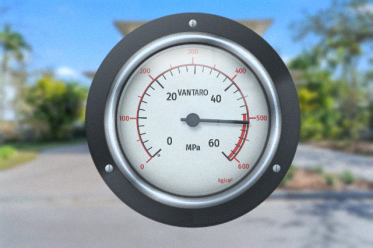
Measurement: 50 MPa
